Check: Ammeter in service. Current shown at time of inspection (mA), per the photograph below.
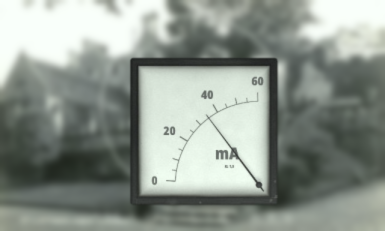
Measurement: 35 mA
